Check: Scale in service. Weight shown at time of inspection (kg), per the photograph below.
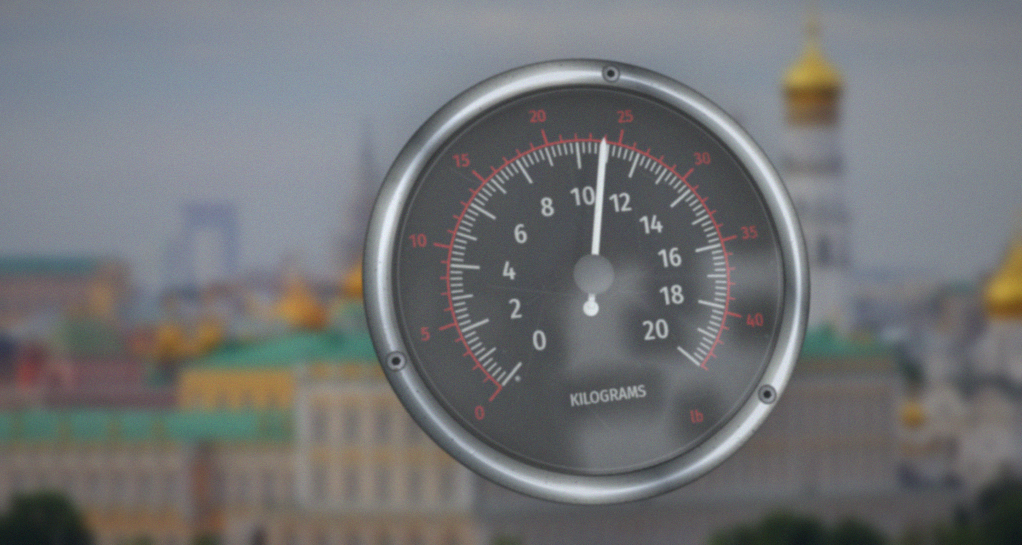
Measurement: 10.8 kg
